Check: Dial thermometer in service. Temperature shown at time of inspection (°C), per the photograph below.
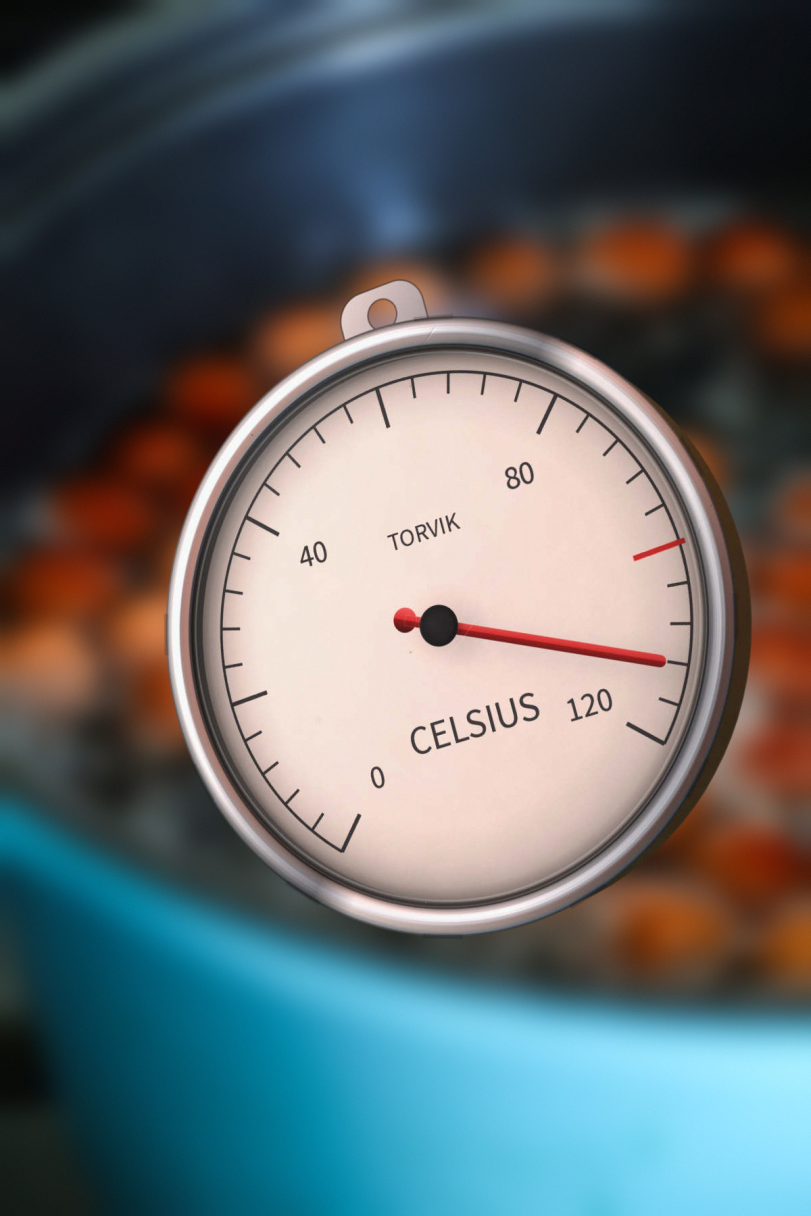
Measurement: 112 °C
